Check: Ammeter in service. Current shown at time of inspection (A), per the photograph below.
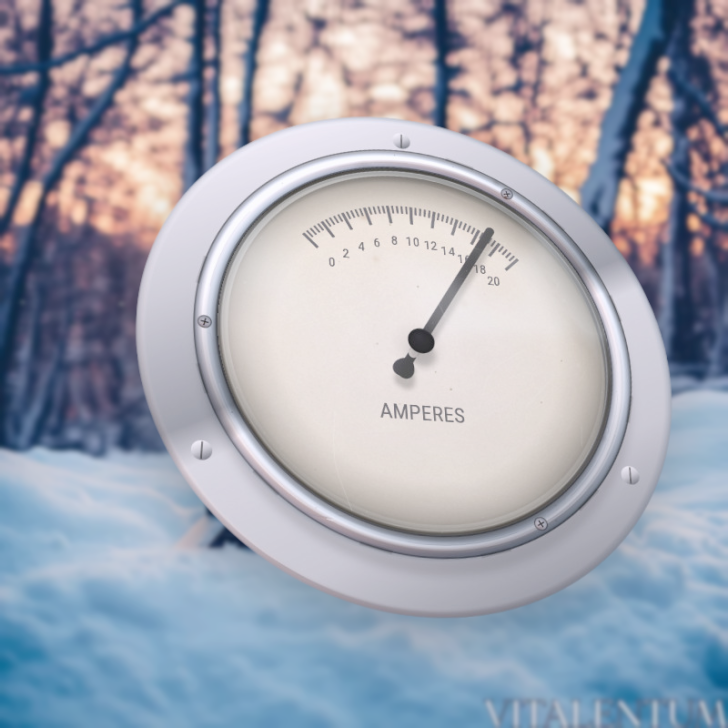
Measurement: 16.8 A
